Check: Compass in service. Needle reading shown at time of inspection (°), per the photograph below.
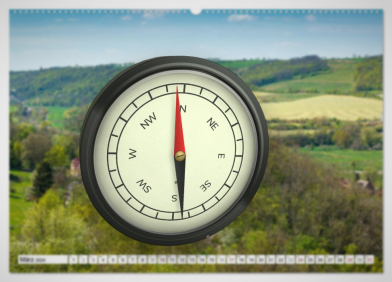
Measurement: 352.5 °
